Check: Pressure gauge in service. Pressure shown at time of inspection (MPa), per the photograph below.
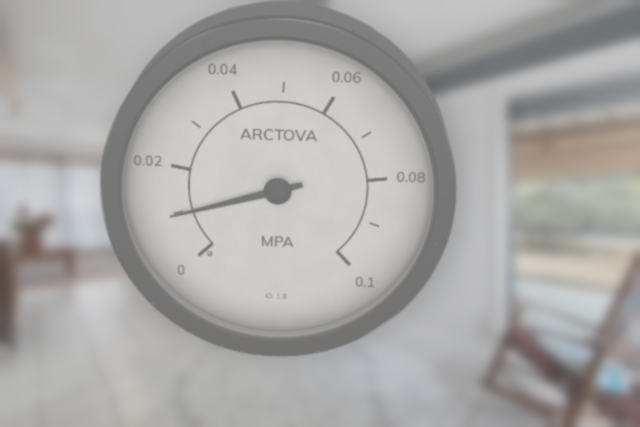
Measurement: 0.01 MPa
